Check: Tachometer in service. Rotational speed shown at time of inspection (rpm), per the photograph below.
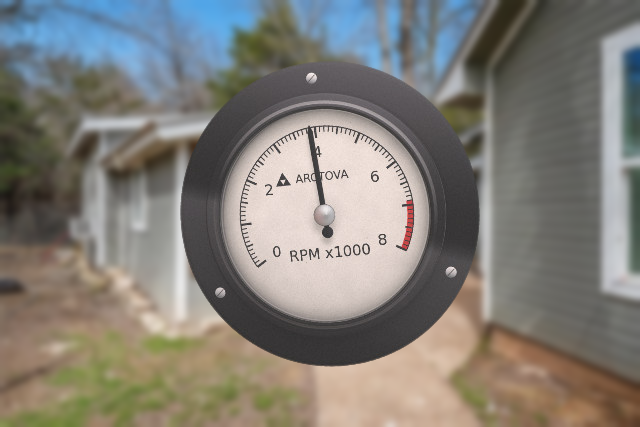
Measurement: 3900 rpm
